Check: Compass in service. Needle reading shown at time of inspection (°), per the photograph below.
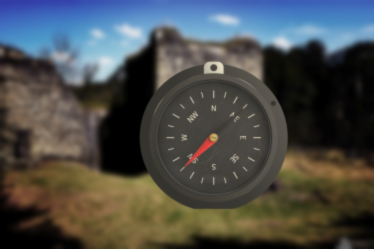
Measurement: 225 °
